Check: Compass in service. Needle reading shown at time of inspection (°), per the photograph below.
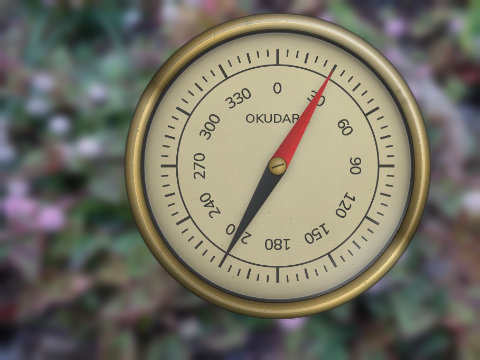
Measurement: 30 °
